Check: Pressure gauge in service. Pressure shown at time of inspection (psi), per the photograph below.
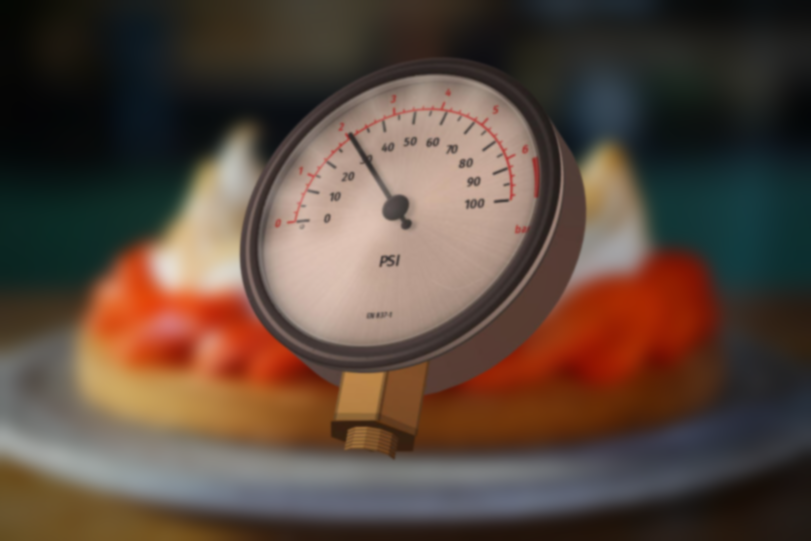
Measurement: 30 psi
